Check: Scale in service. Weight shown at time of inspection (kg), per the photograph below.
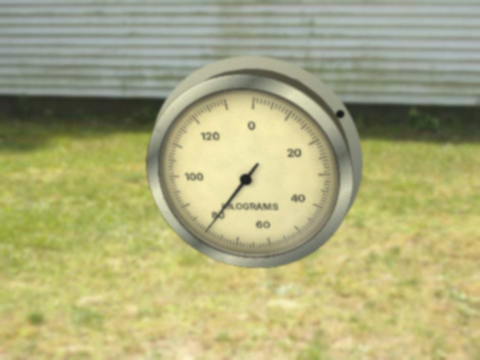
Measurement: 80 kg
